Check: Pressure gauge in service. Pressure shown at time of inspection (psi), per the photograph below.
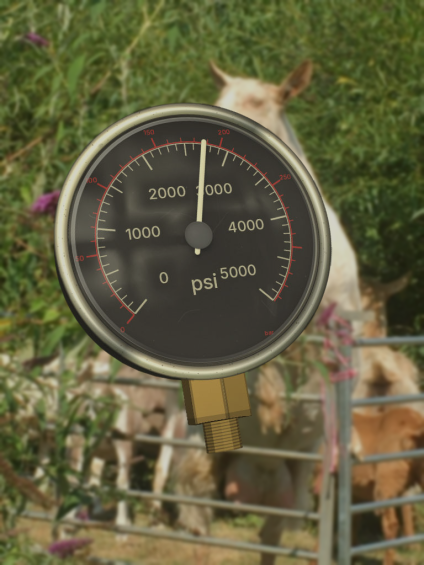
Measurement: 2700 psi
